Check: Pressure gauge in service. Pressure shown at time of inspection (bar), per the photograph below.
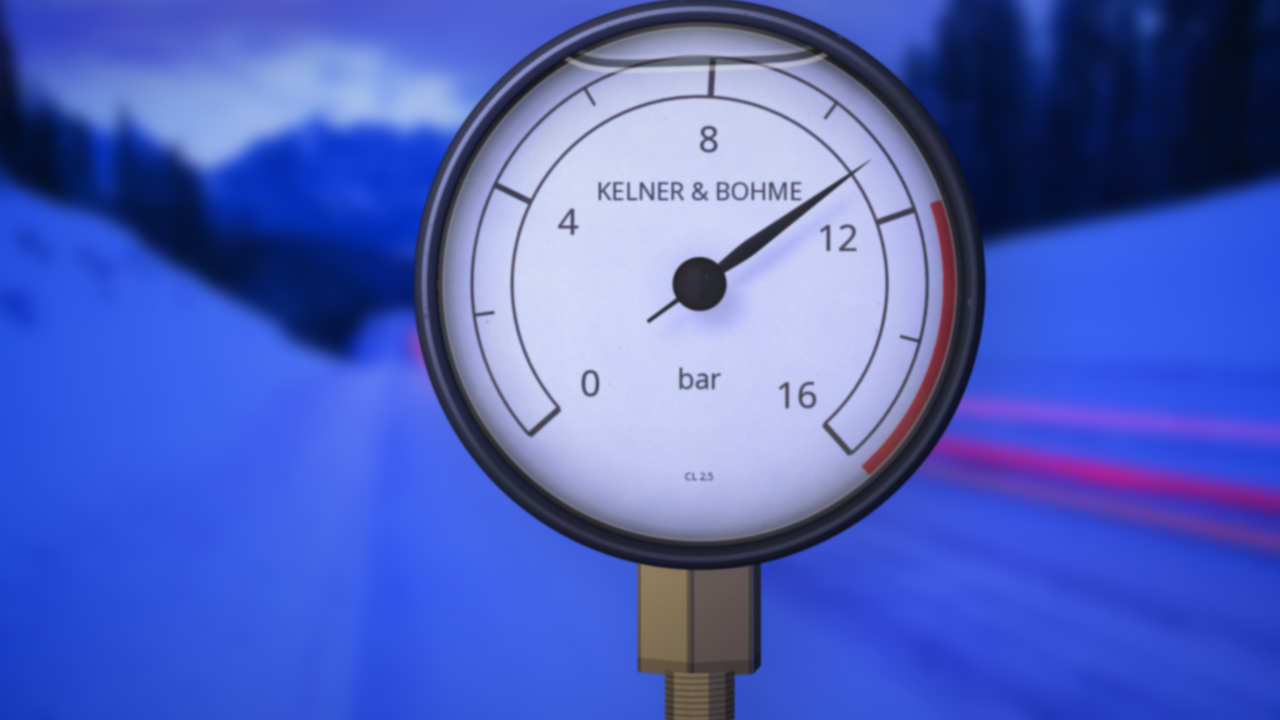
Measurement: 11 bar
